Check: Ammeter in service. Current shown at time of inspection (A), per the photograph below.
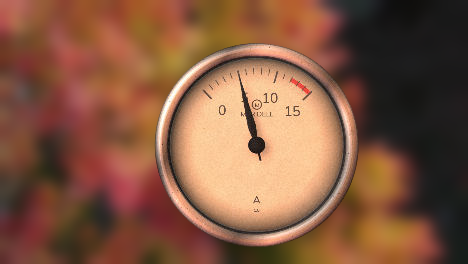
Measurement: 5 A
